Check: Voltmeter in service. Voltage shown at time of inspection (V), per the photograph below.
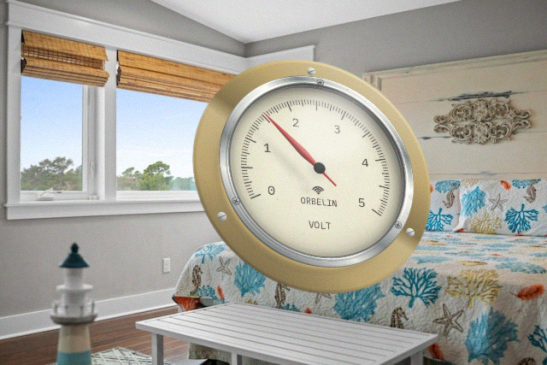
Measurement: 1.5 V
